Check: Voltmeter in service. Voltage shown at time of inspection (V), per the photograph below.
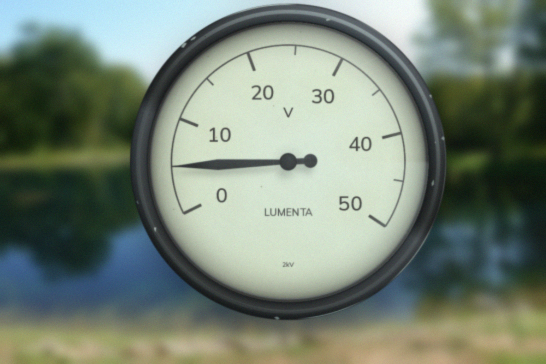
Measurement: 5 V
